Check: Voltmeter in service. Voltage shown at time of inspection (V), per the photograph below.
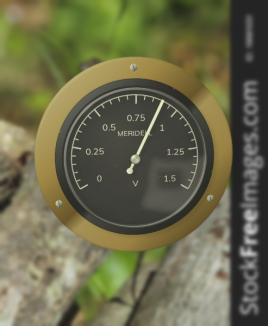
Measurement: 0.9 V
